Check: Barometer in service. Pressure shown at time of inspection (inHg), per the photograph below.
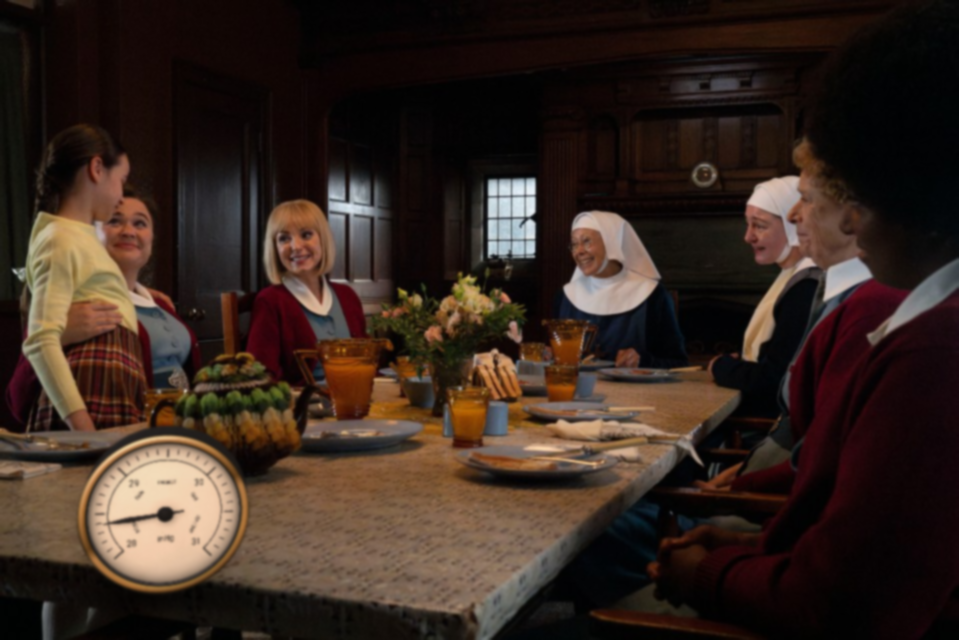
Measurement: 28.4 inHg
